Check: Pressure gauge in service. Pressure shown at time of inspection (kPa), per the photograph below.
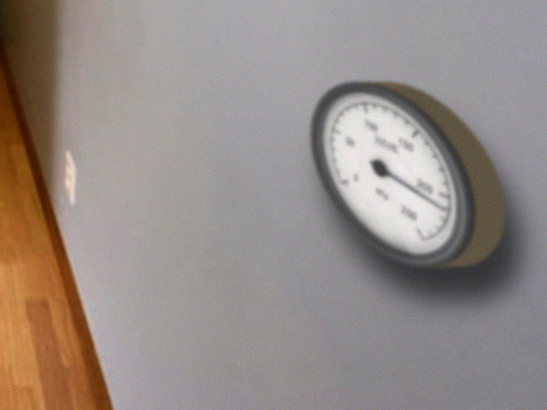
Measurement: 210 kPa
